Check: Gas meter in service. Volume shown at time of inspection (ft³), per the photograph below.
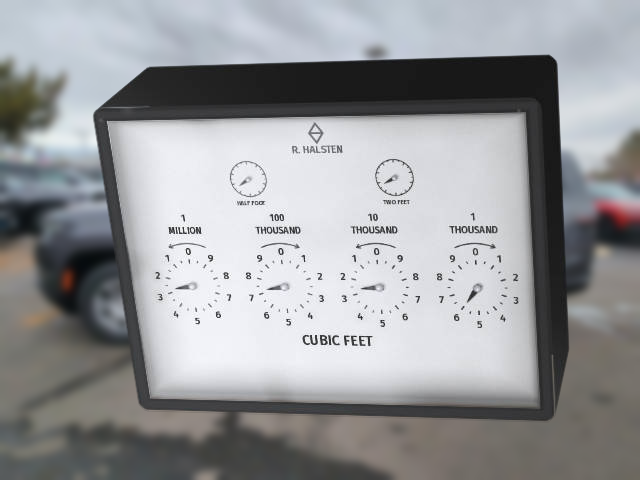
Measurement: 272600 ft³
